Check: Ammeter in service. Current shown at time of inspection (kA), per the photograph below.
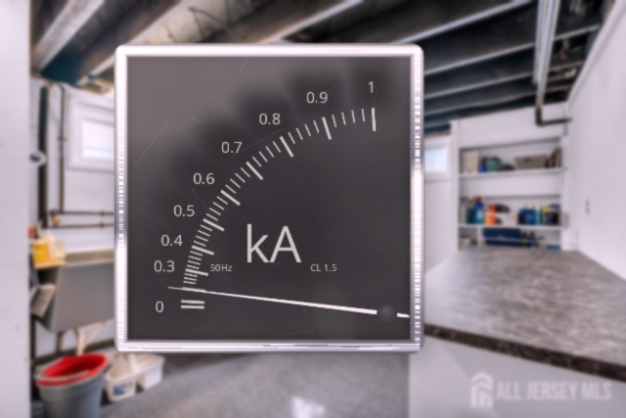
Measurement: 0.2 kA
